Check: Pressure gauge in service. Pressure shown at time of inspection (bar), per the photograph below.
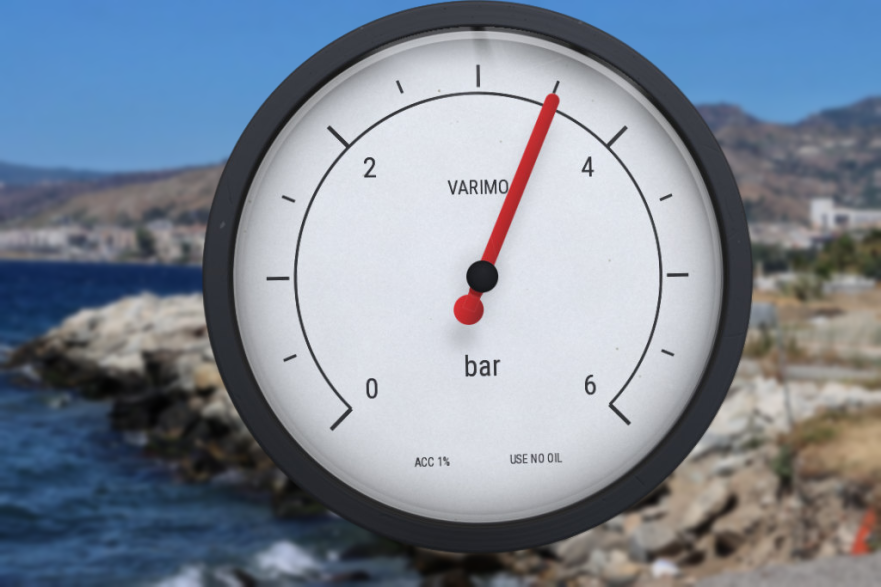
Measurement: 3.5 bar
